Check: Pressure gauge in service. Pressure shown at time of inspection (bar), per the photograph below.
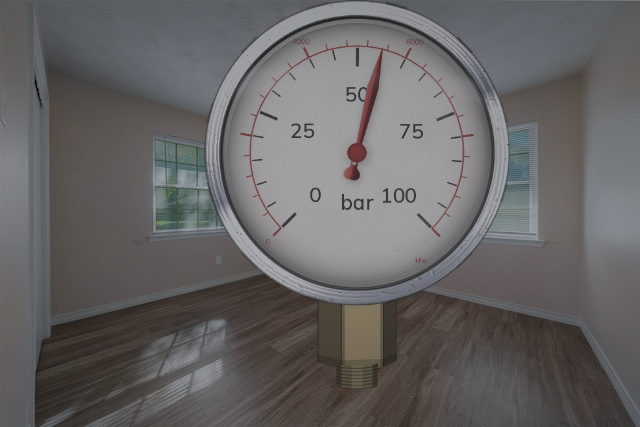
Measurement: 55 bar
